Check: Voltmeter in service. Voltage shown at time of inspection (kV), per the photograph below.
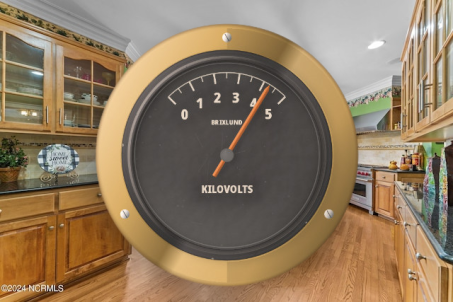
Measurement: 4.25 kV
